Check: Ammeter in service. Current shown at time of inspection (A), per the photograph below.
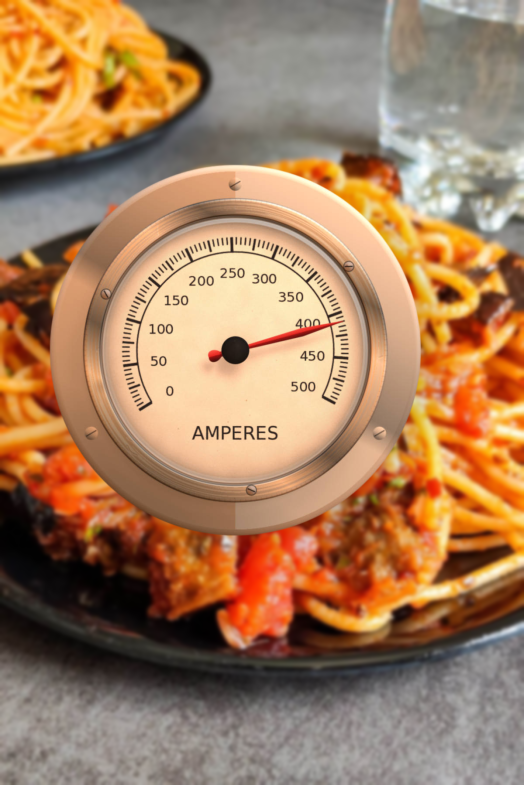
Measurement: 410 A
